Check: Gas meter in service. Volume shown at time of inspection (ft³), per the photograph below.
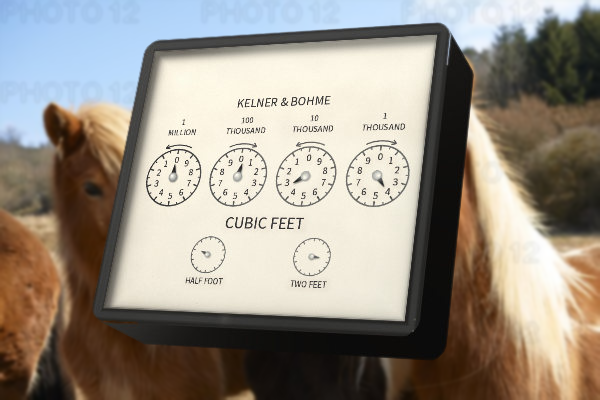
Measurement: 3400 ft³
